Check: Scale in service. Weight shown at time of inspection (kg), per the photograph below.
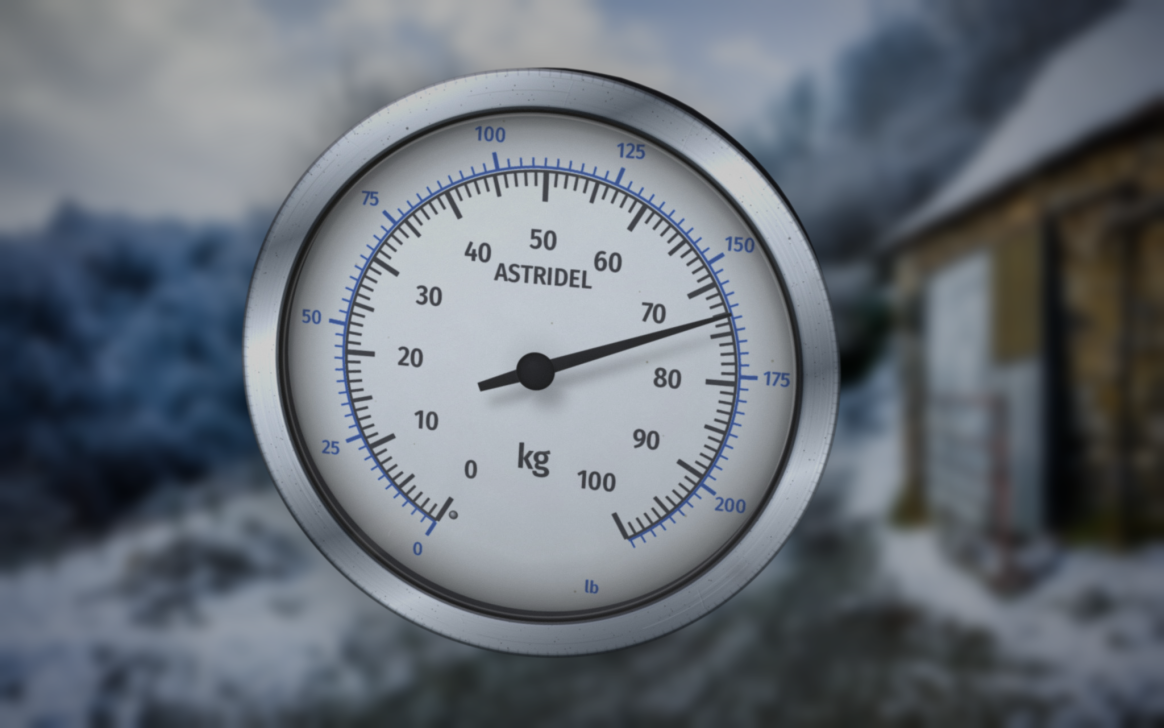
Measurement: 73 kg
